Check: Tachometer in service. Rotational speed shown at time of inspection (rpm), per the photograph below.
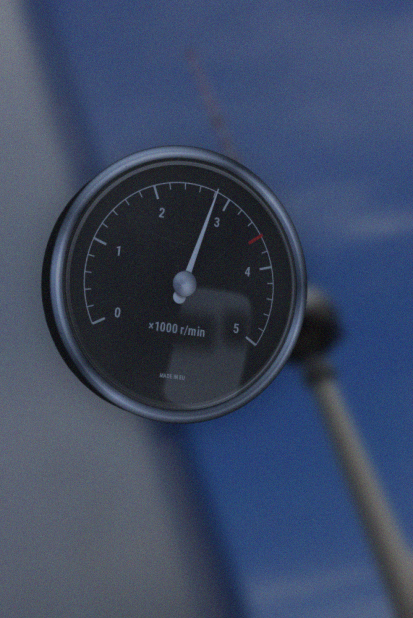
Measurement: 2800 rpm
